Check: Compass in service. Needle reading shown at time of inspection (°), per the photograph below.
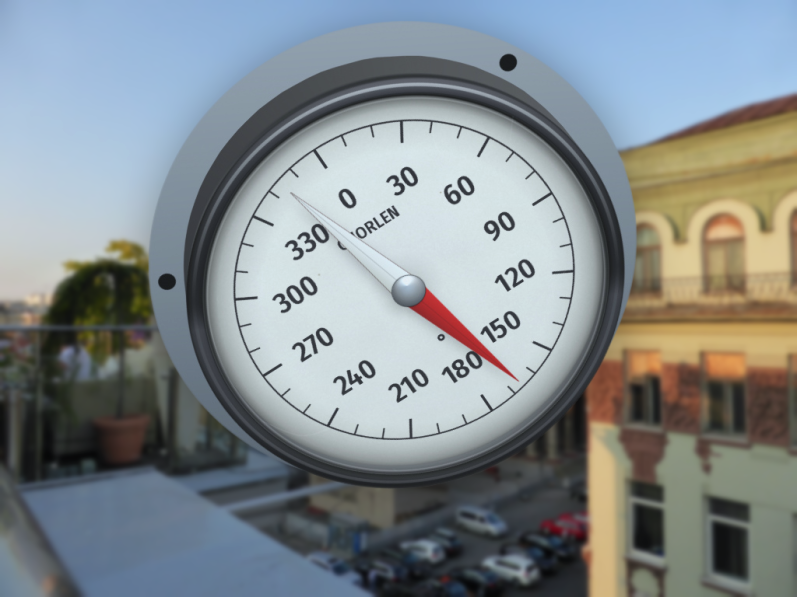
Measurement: 165 °
